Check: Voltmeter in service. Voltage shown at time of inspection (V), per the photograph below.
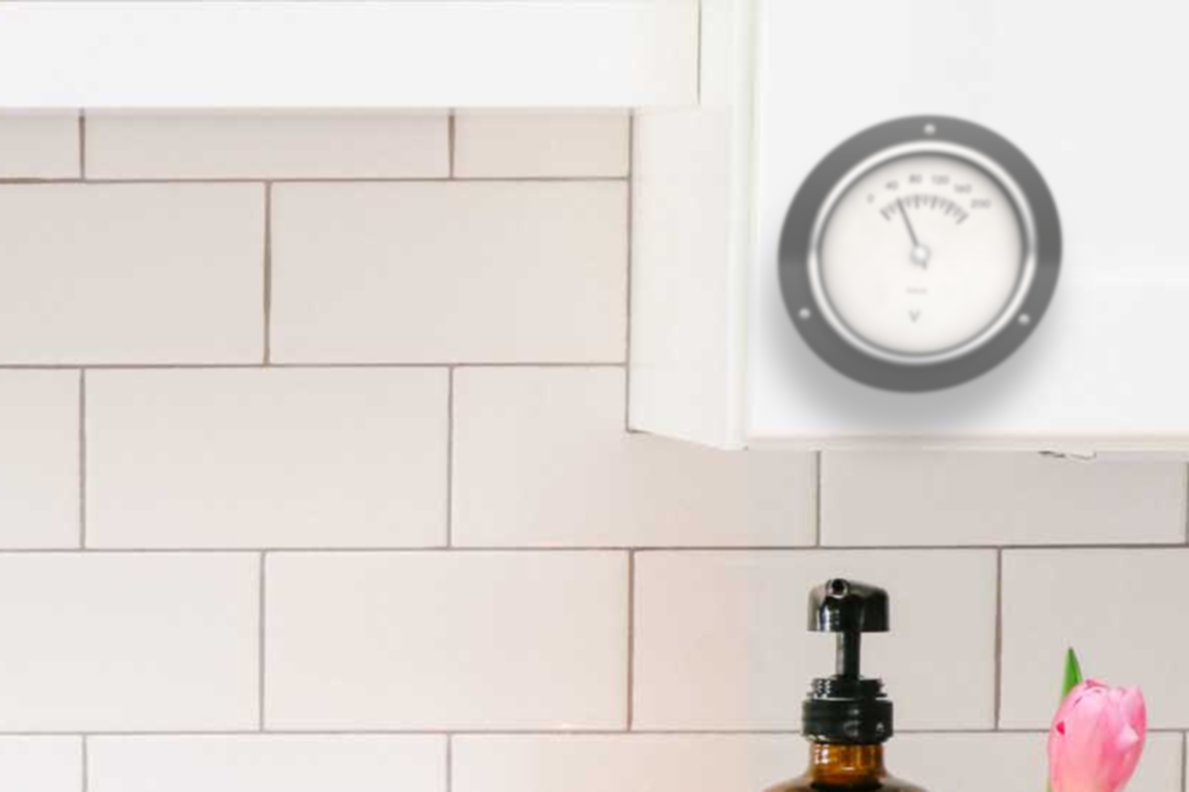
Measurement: 40 V
